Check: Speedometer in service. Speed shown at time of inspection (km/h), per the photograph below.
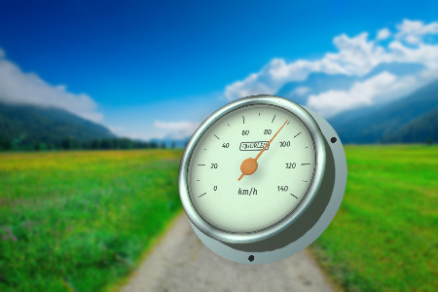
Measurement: 90 km/h
